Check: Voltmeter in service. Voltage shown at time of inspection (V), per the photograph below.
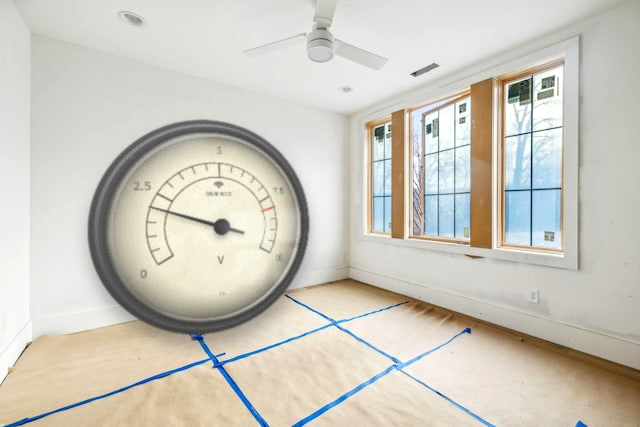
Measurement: 2 V
